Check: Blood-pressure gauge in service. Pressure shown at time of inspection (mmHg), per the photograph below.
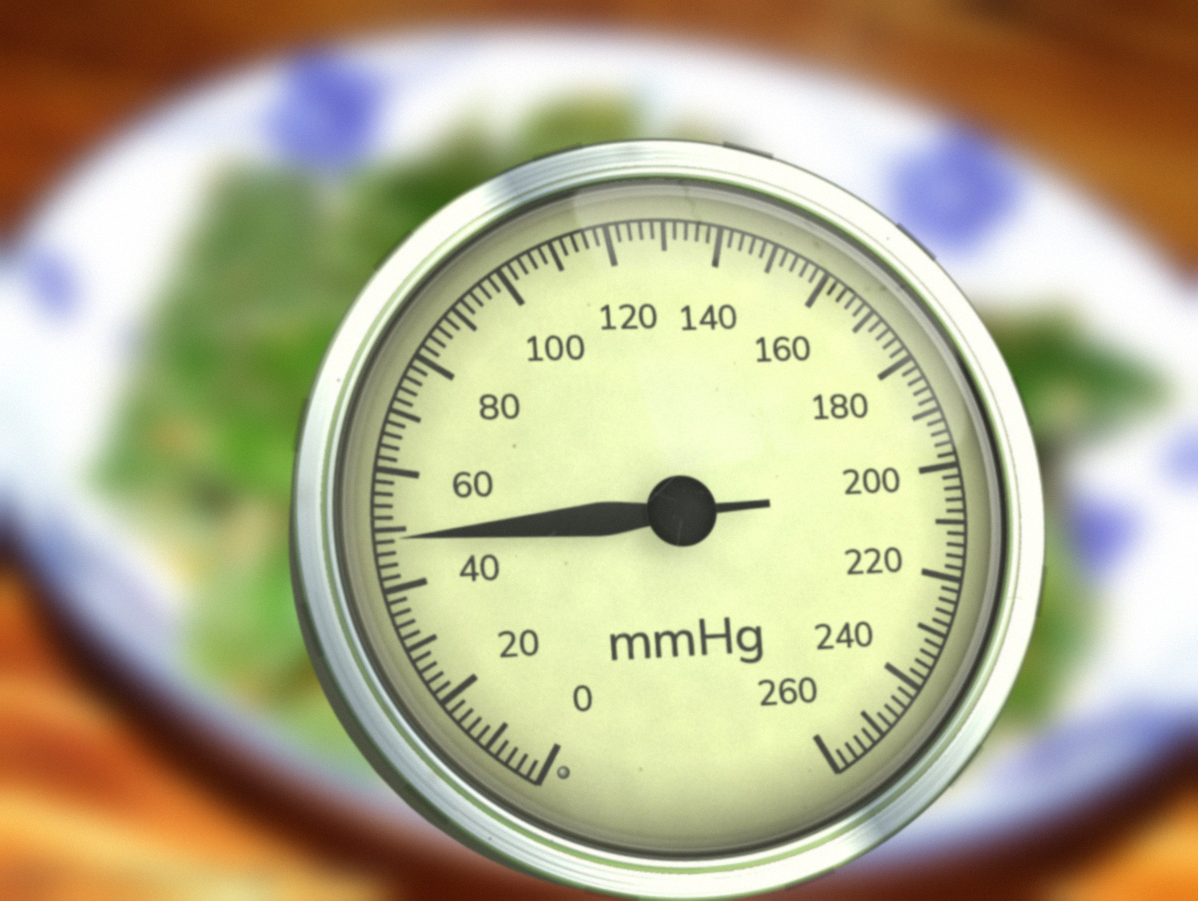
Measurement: 48 mmHg
